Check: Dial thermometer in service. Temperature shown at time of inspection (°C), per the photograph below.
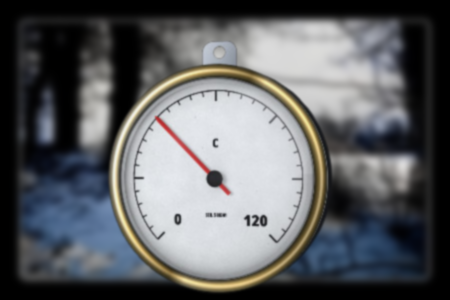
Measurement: 40 °C
